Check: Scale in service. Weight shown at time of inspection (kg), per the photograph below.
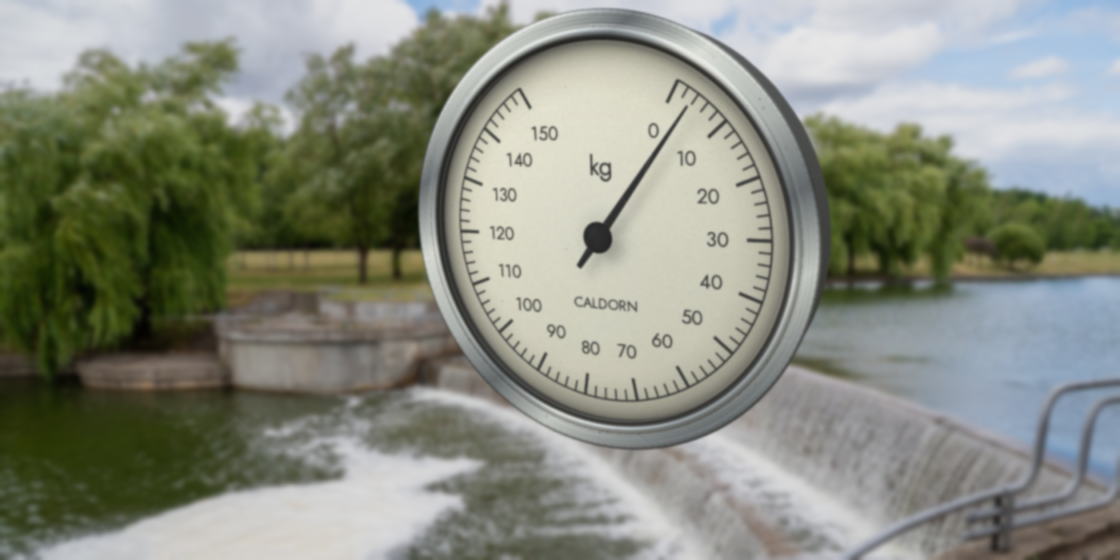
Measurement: 4 kg
